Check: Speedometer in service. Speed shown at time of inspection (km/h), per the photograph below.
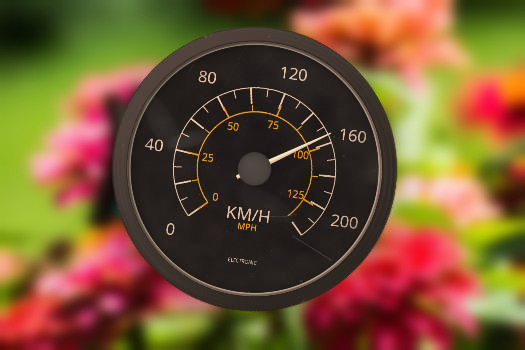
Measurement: 155 km/h
